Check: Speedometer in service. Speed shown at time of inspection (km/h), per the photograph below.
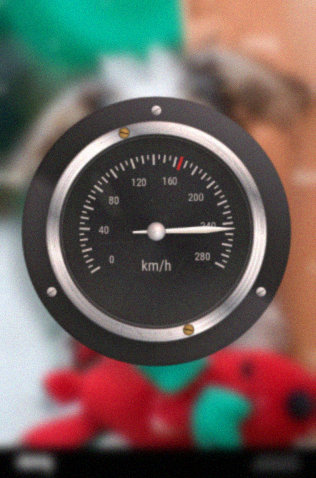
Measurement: 245 km/h
